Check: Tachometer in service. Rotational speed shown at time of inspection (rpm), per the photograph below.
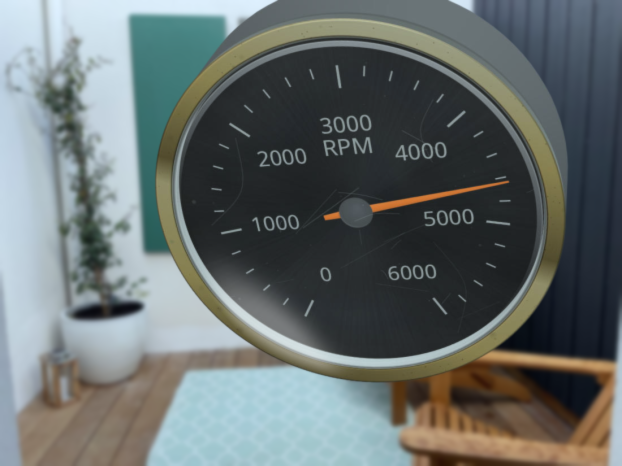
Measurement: 4600 rpm
